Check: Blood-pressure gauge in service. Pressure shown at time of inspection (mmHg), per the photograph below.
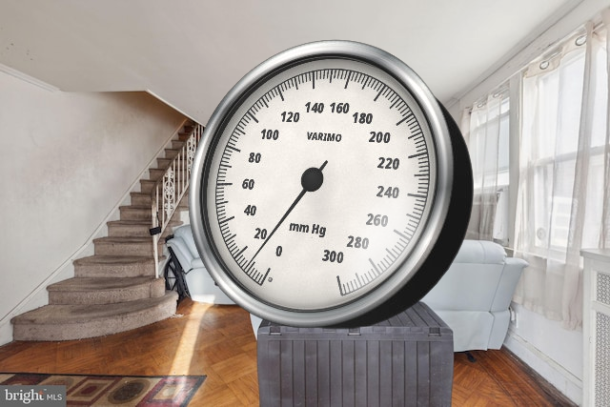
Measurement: 10 mmHg
